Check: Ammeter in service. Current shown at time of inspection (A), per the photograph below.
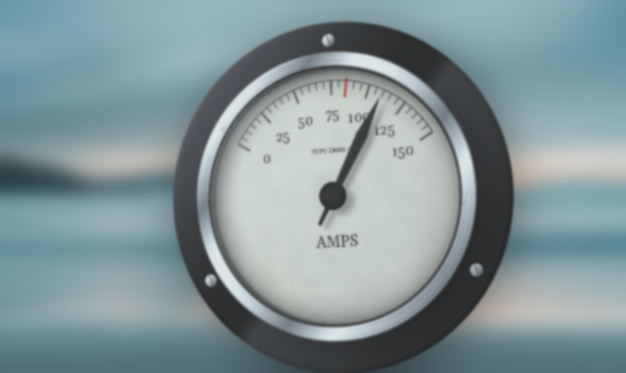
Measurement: 110 A
